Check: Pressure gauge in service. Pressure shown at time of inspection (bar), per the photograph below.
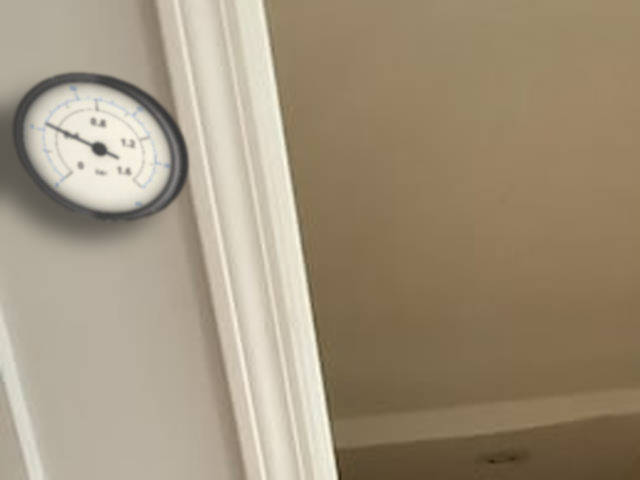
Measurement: 0.4 bar
